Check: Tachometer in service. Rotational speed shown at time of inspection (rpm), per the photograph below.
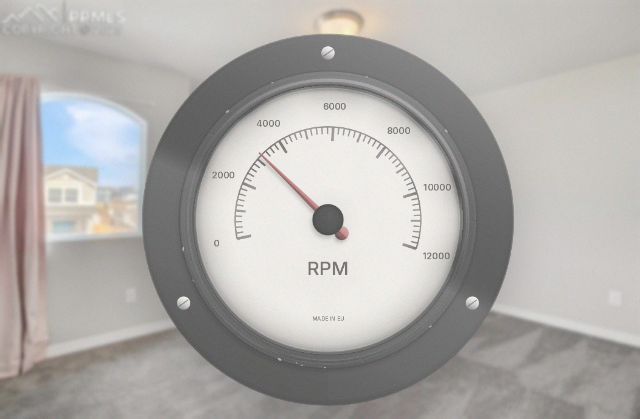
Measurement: 3200 rpm
